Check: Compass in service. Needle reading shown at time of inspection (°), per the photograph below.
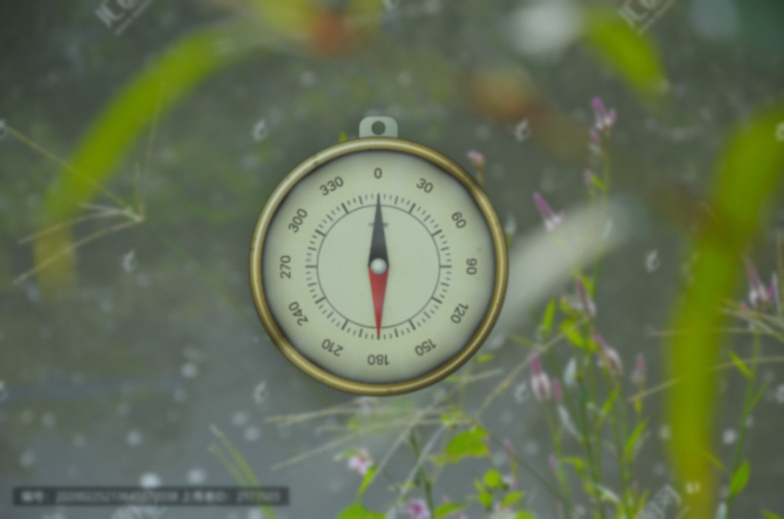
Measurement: 180 °
